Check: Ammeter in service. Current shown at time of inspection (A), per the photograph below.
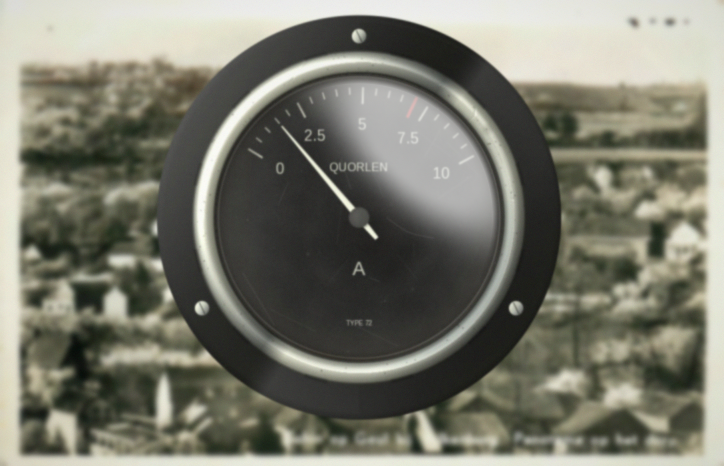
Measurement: 1.5 A
